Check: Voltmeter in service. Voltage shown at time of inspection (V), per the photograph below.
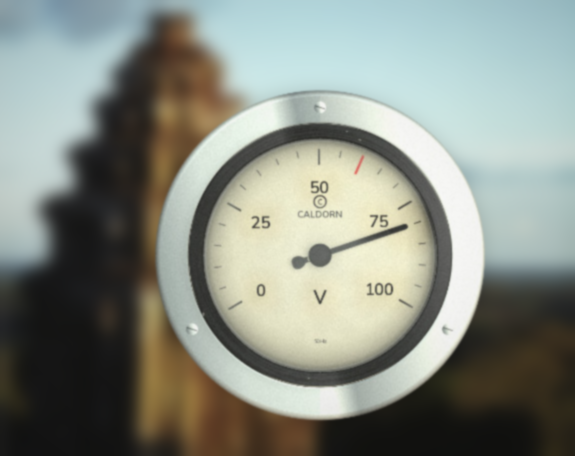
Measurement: 80 V
